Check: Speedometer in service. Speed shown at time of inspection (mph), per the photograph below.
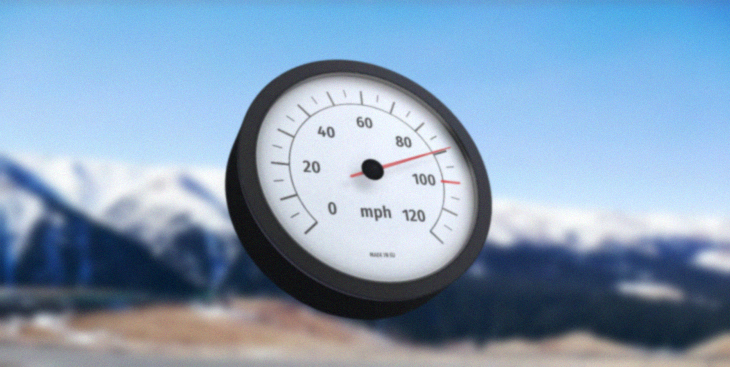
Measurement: 90 mph
